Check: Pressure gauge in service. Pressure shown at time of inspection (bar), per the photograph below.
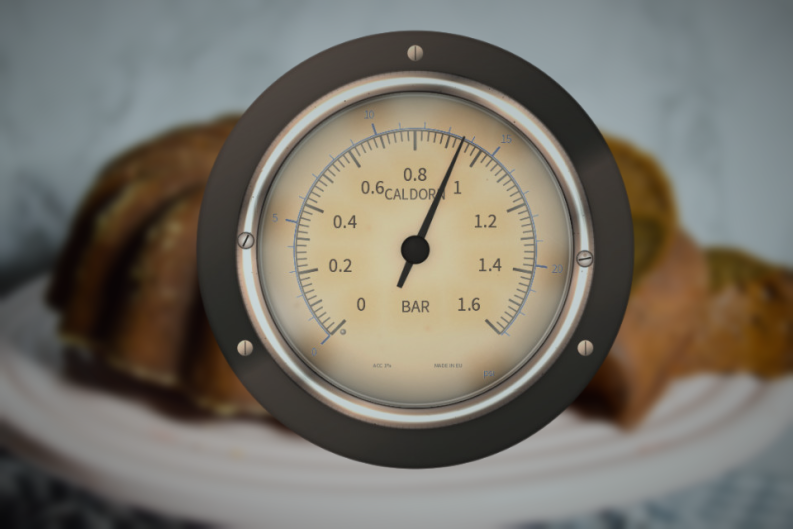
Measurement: 0.94 bar
